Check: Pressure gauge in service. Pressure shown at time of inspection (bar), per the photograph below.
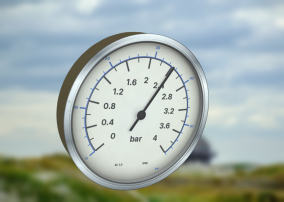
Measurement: 2.4 bar
